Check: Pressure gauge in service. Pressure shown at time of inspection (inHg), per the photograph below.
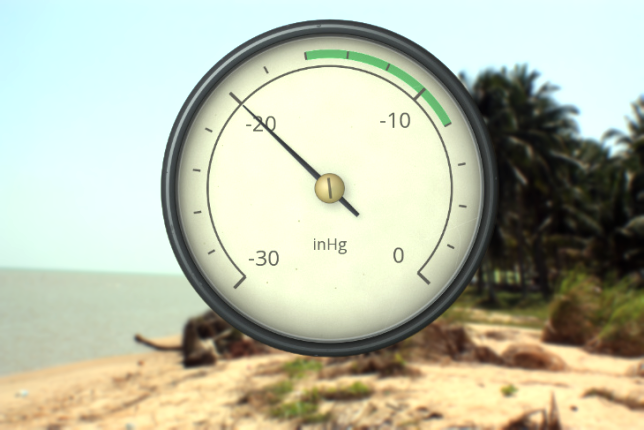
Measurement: -20 inHg
